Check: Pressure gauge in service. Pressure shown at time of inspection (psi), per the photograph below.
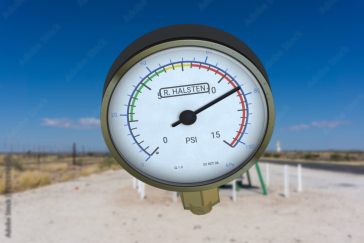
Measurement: 11 psi
